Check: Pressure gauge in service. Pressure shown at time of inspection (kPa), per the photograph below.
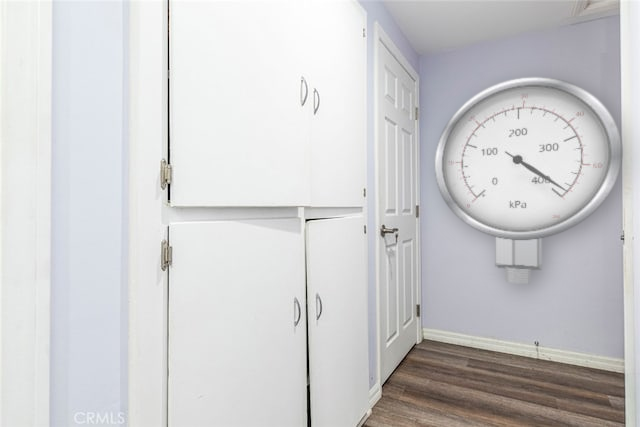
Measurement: 390 kPa
